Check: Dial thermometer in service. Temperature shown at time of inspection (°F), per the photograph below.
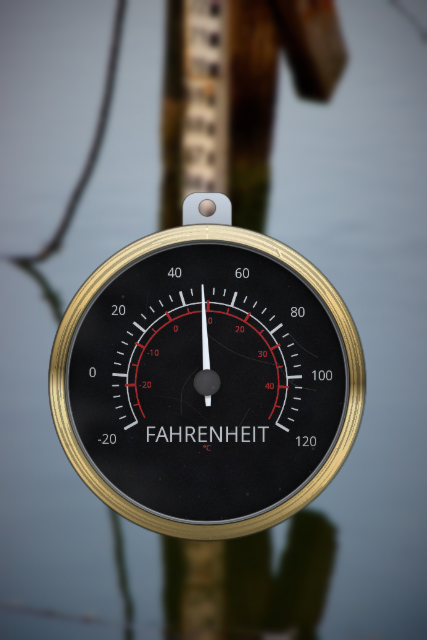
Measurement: 48 °F
